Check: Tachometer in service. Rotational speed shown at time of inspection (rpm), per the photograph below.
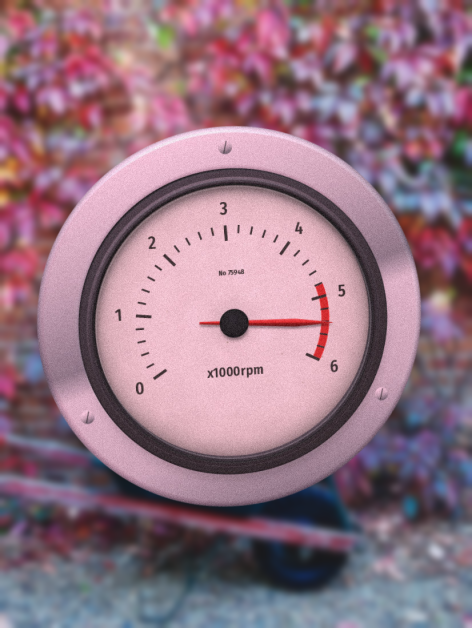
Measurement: 5400 rpm
